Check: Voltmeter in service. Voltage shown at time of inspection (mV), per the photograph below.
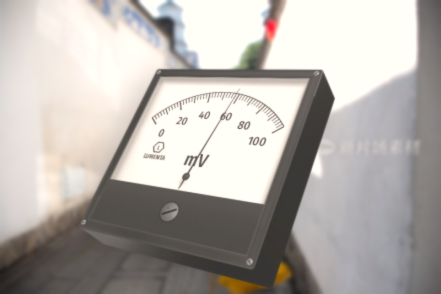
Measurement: 60 mV
